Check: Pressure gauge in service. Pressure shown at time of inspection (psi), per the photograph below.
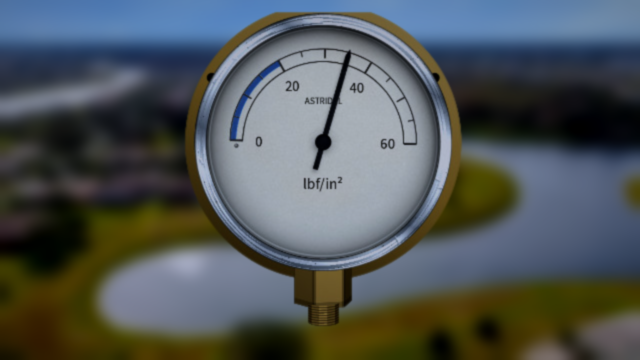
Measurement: 35 psi
